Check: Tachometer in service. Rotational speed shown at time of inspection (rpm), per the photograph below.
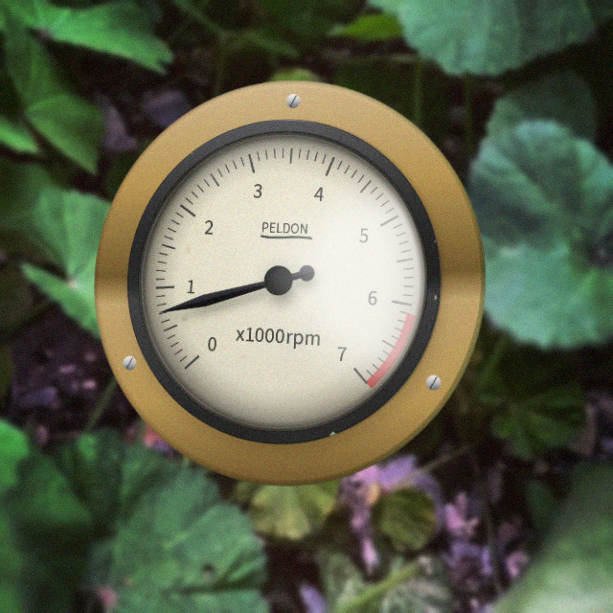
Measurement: 700 rpm
